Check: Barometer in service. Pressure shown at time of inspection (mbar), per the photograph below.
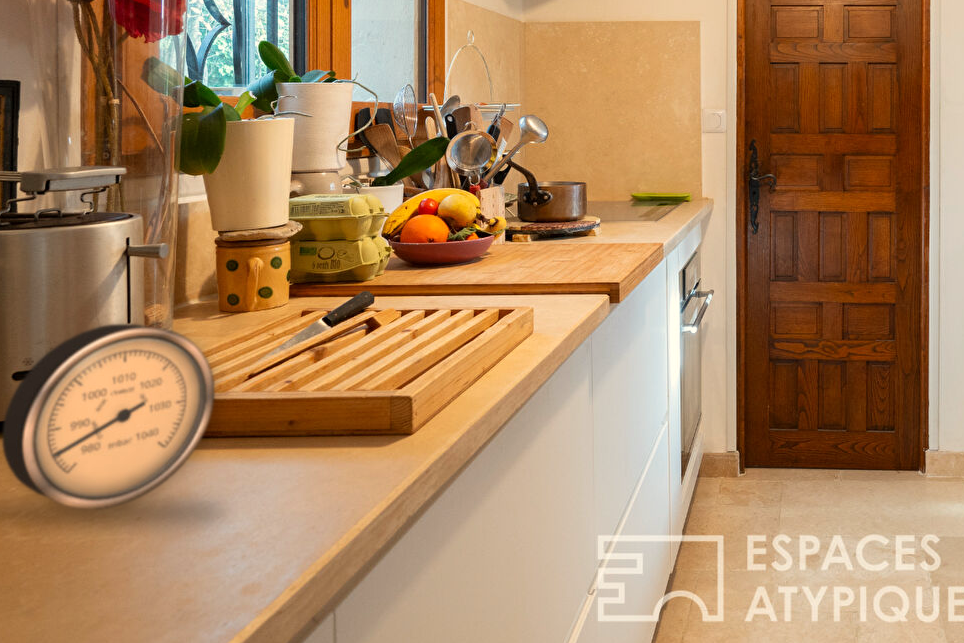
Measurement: 985 mbar
